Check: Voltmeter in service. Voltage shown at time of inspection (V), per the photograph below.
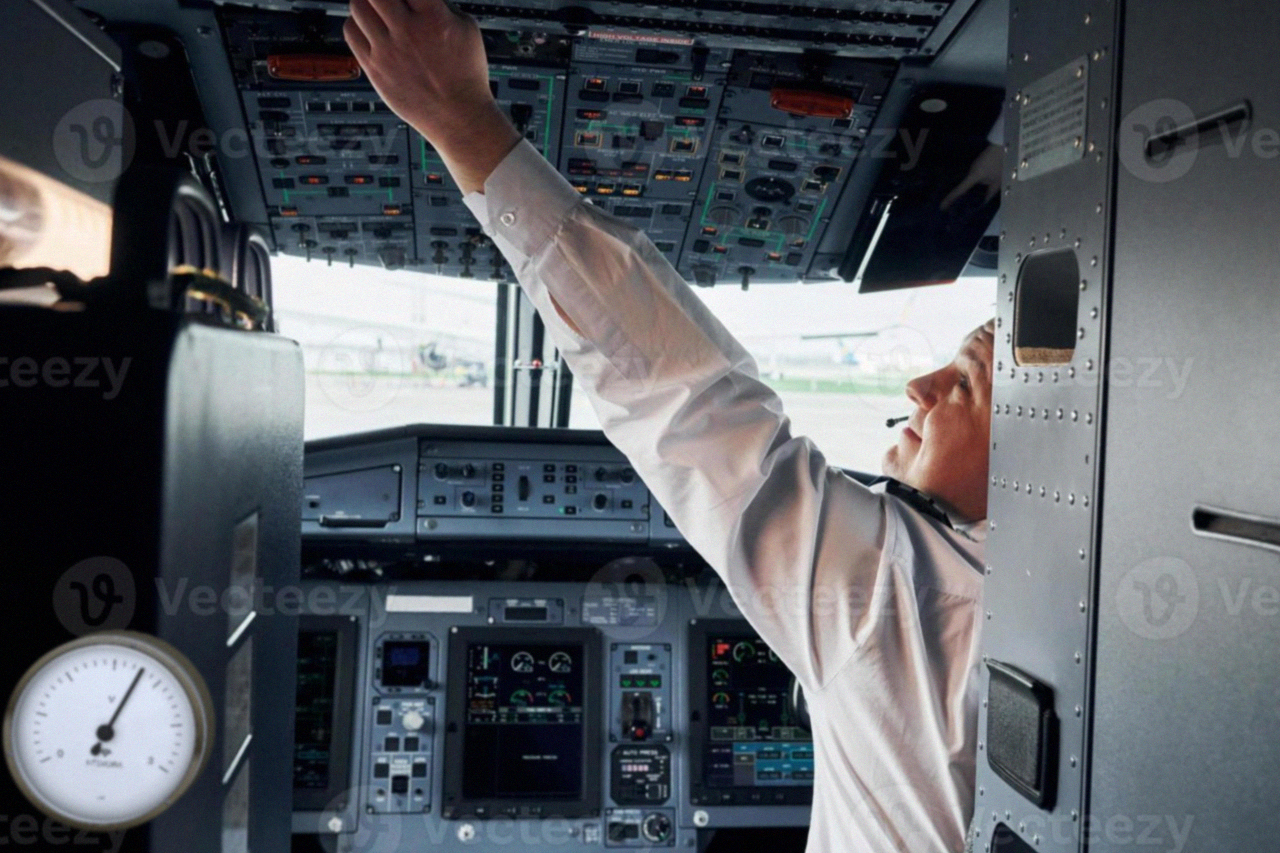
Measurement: 1.8 V
